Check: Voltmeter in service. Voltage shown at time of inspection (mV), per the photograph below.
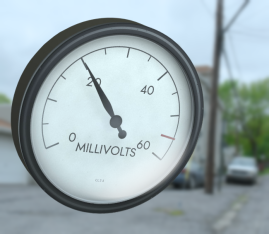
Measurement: 20 mV
